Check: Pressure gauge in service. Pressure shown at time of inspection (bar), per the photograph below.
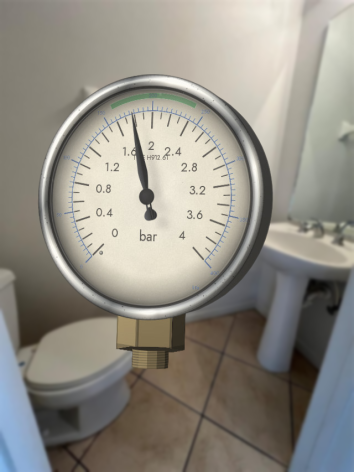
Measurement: 1.8 bar
